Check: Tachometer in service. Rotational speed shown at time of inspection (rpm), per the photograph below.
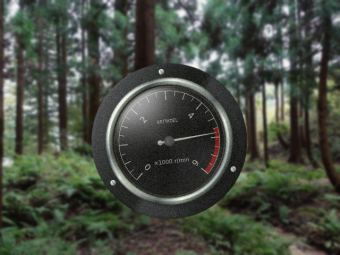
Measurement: 4875 rpm
